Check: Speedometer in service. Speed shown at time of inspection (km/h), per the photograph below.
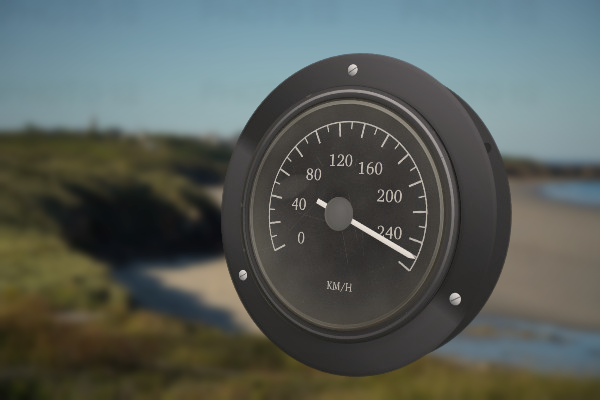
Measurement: 250 km/h
